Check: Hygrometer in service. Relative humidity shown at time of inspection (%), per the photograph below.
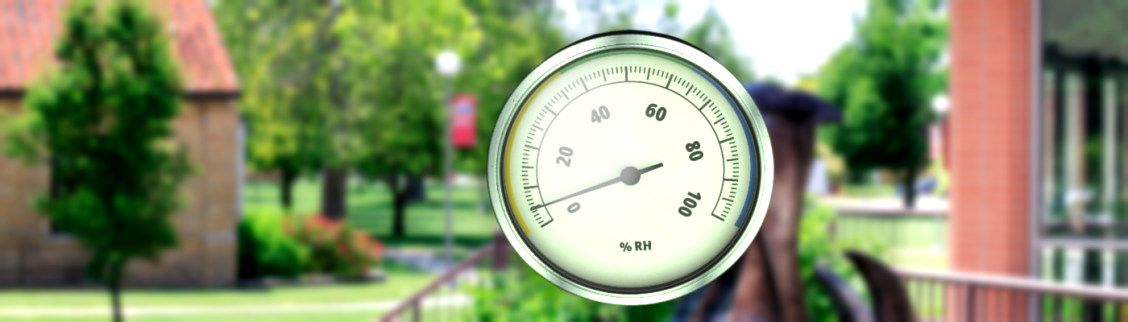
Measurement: 5 %
